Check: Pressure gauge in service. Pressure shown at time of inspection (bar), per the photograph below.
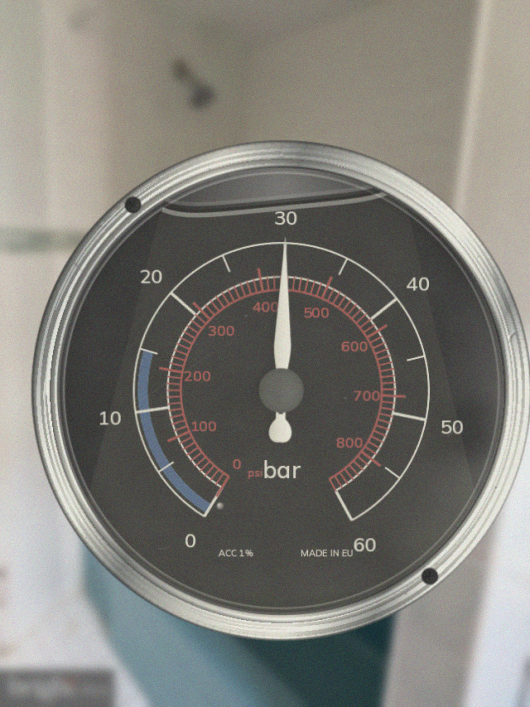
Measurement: 30 bar
